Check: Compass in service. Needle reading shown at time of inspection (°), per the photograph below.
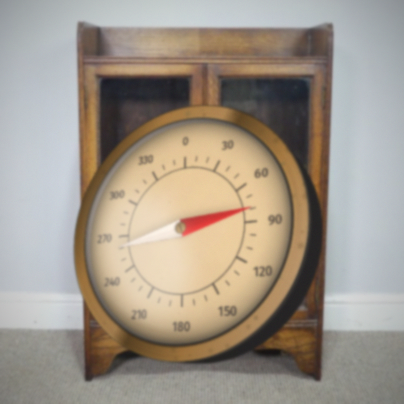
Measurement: 80 °
